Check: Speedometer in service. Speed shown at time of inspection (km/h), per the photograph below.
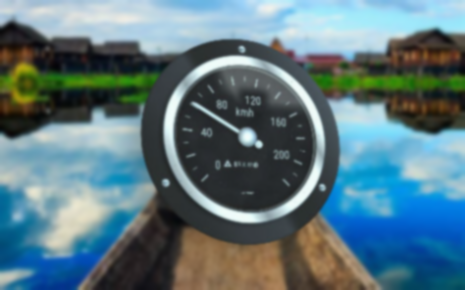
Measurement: 60 km/h
